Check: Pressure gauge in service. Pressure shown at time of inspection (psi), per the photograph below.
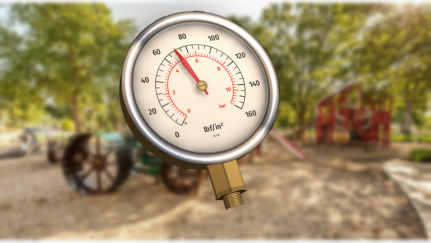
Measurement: 70 psi
